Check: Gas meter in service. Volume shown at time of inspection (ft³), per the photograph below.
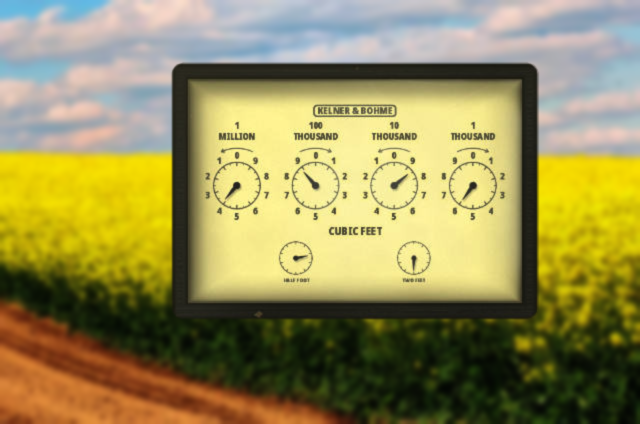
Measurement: 388600 ft³
